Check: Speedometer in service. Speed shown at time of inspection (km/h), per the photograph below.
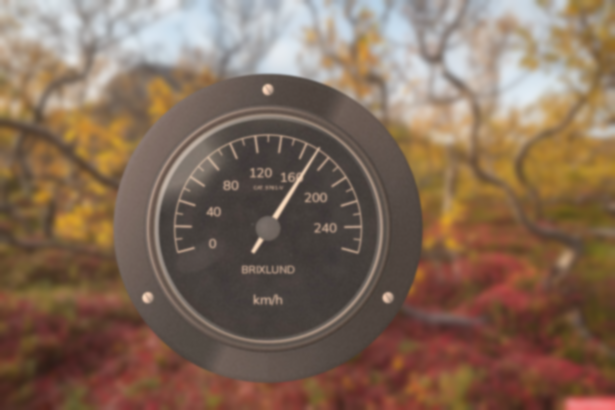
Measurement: 170 km/h
